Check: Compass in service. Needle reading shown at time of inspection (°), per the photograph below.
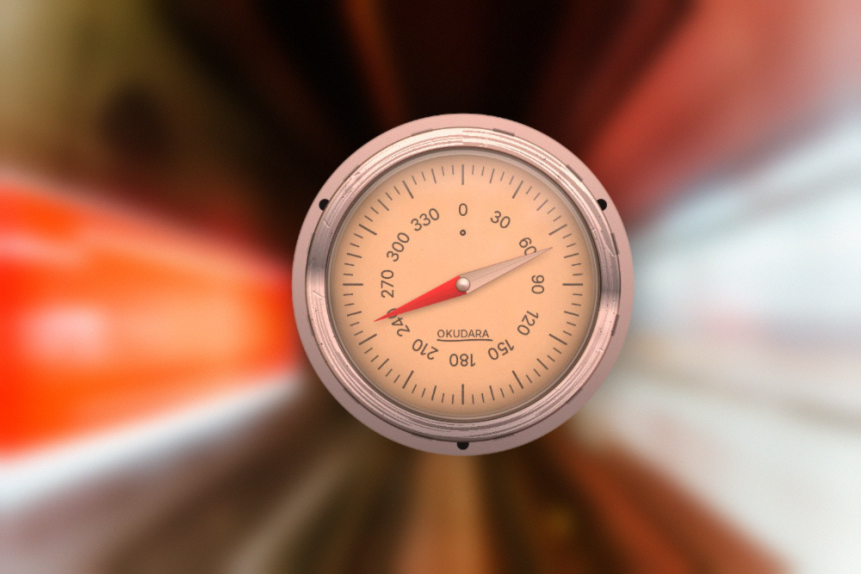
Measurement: 247.5 °
